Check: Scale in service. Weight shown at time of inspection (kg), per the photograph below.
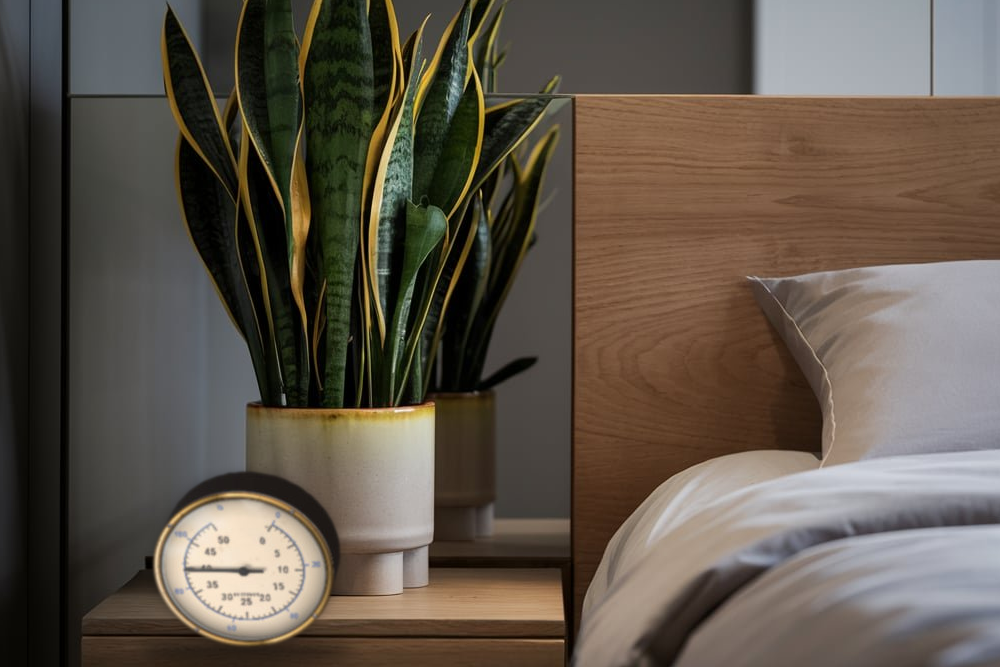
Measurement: 40 kg
